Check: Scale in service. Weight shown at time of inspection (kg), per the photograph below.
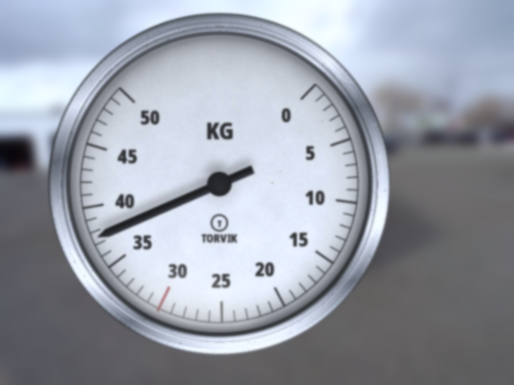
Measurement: 37.5 kg
